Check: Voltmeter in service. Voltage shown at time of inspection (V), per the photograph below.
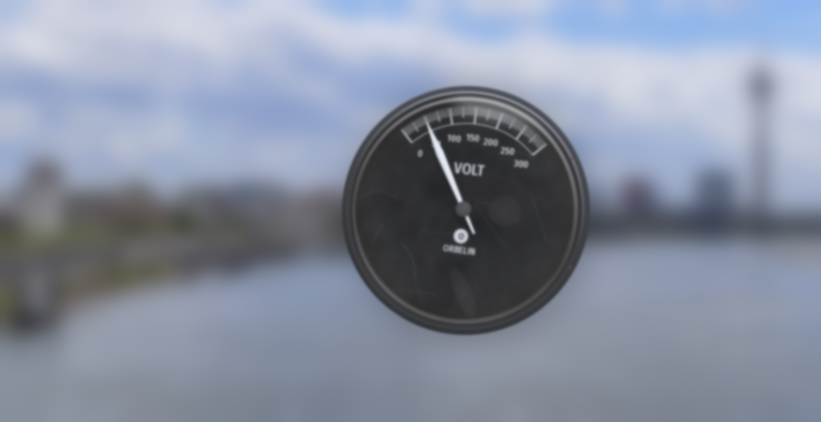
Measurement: 50 V
